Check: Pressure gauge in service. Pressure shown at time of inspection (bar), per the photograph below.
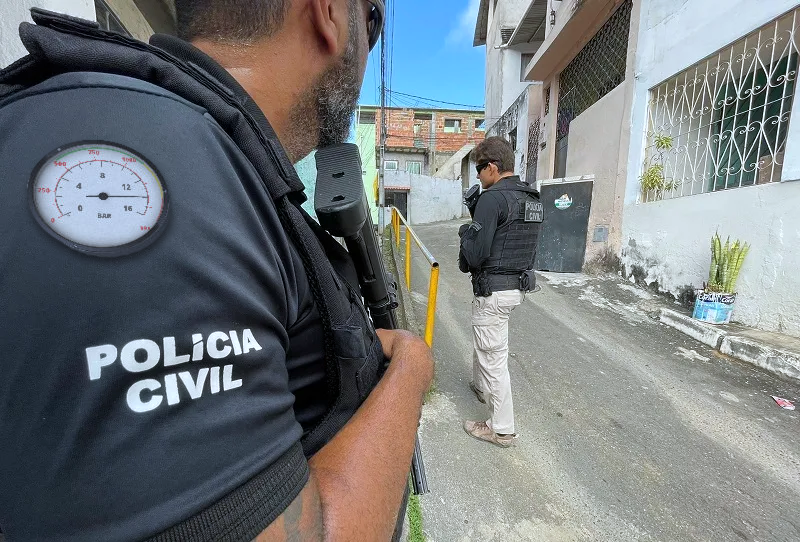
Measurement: 14 bar
